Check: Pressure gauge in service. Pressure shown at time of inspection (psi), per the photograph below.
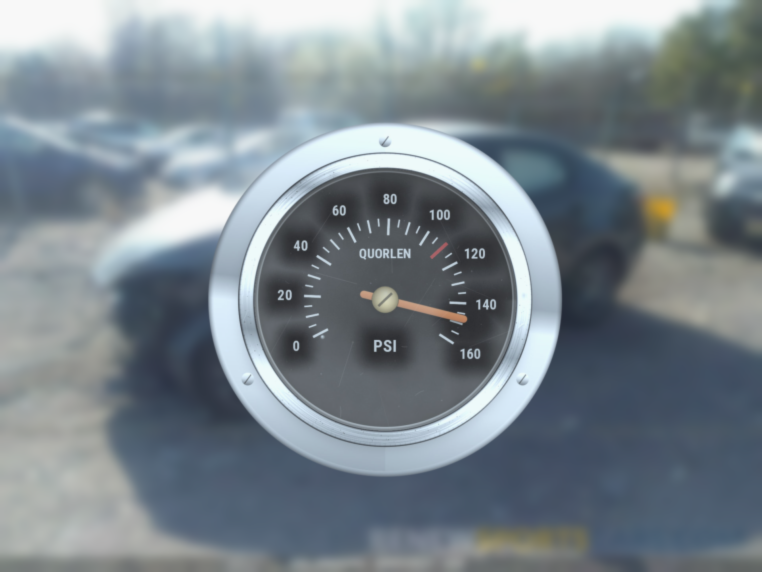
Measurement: 147.5 psi
